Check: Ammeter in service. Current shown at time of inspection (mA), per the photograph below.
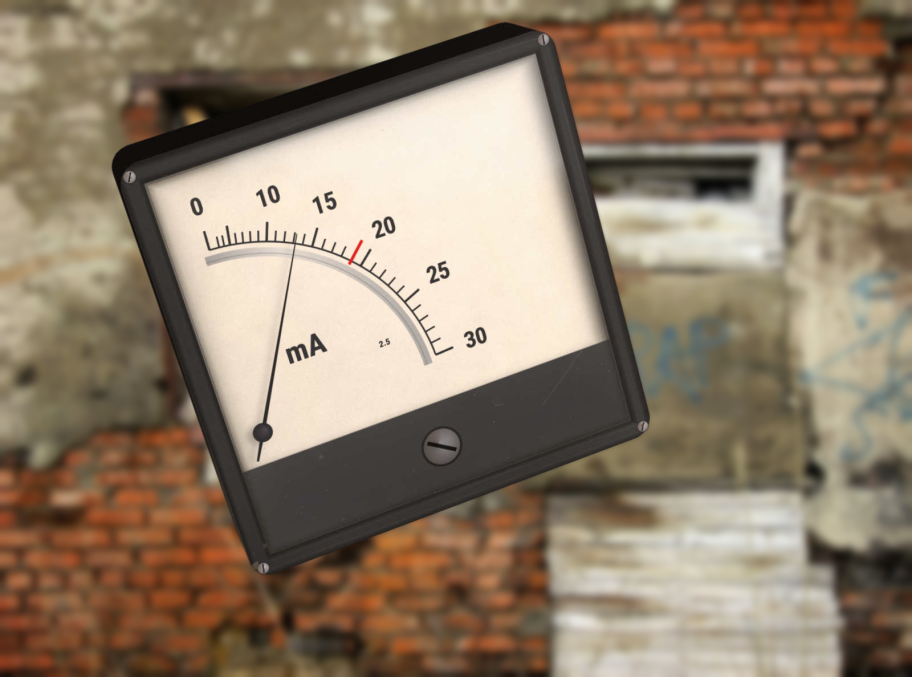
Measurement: 13 mA
